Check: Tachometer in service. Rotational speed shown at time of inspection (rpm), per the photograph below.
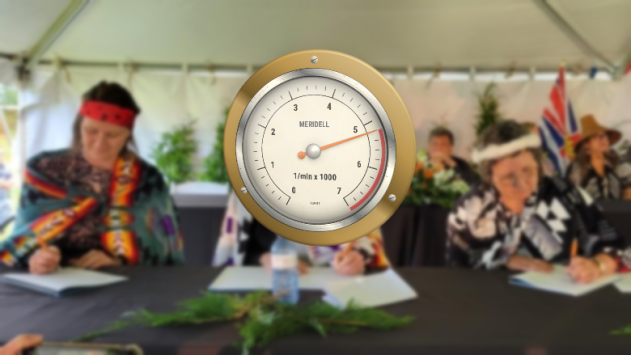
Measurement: 5200 rpm
